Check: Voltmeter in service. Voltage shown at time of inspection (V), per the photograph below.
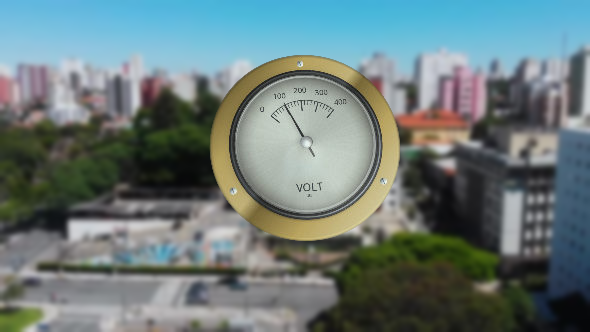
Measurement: 100 V
